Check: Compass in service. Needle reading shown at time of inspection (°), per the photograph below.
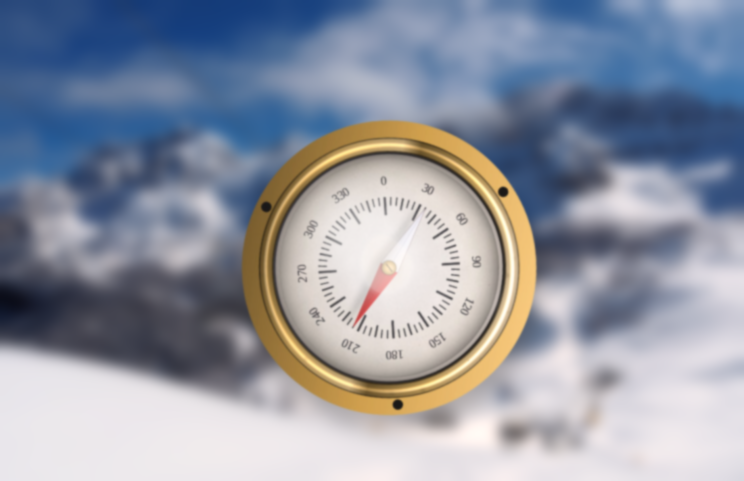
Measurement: 215 °
